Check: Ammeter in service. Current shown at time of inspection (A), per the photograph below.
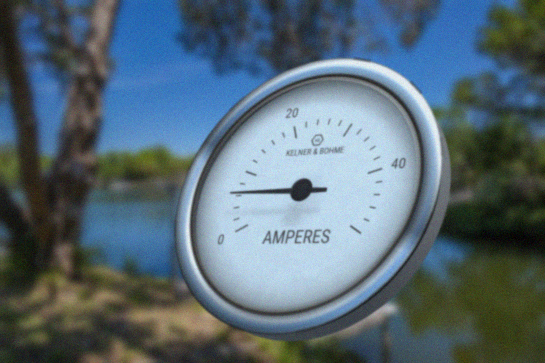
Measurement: 6 A
